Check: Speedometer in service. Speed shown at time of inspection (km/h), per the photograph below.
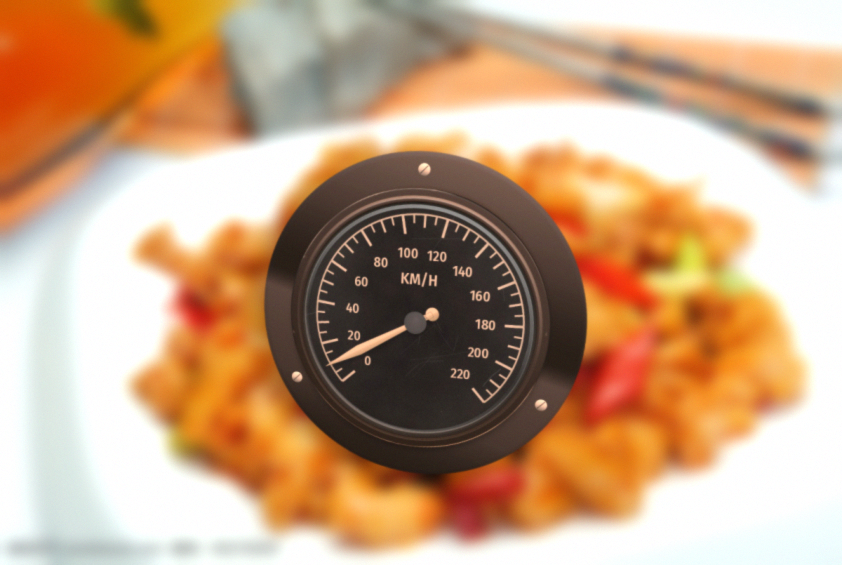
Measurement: 10 km/h
